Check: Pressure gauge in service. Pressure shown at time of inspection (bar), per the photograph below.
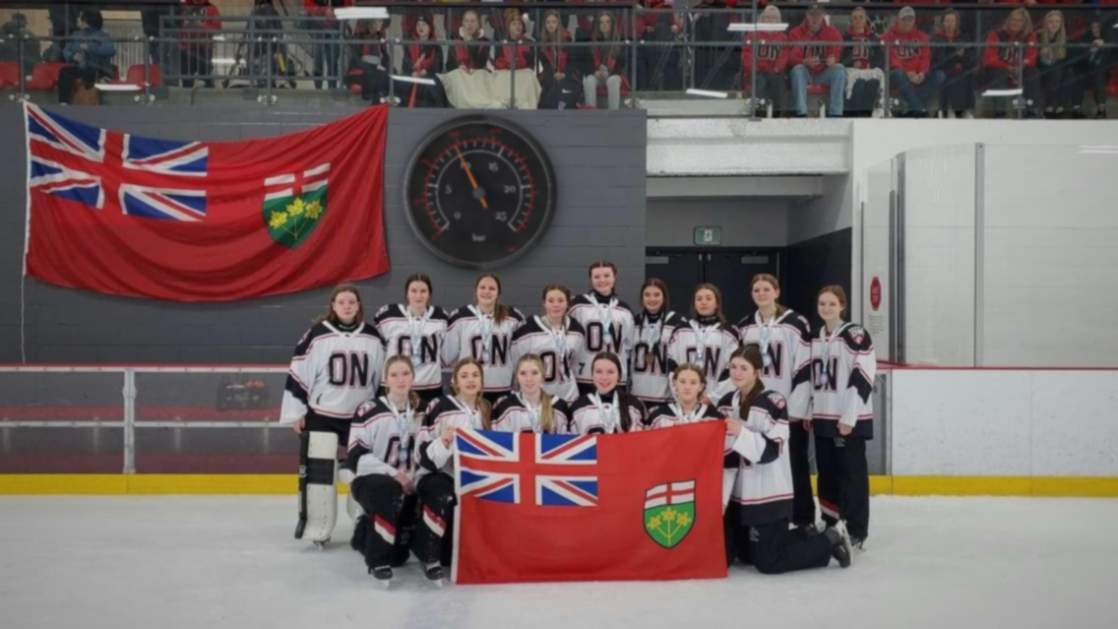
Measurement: 10 bar
